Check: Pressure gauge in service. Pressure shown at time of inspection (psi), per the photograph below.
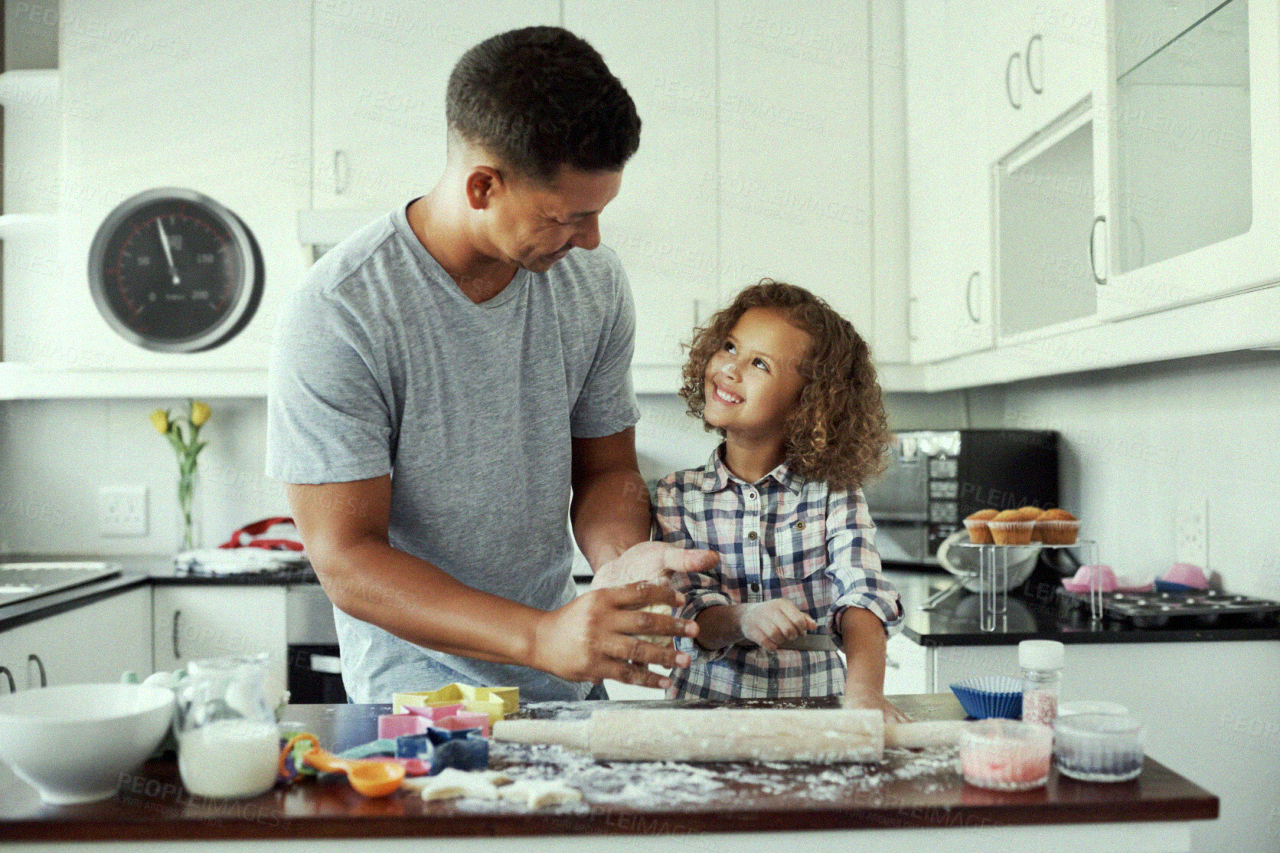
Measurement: 90 psi
